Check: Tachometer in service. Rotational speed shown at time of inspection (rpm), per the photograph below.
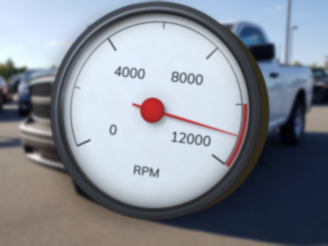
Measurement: 11000 rpm
